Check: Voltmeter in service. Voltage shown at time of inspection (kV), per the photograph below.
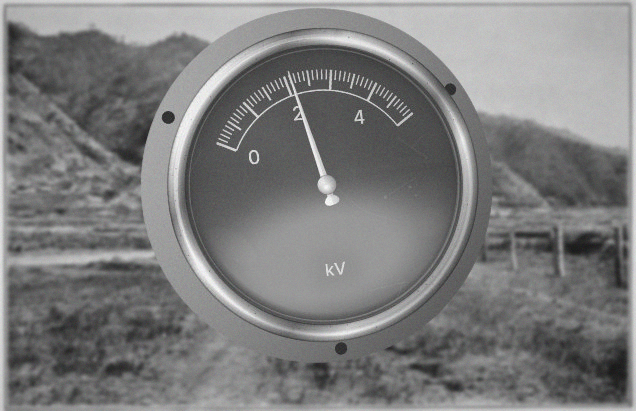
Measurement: 2.1 kV
